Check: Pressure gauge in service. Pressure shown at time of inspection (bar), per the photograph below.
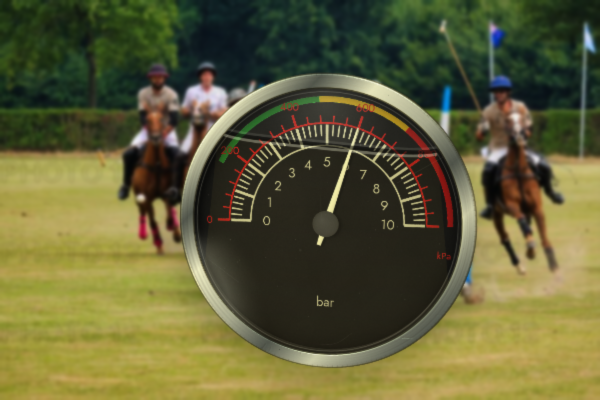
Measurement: 6 bar
